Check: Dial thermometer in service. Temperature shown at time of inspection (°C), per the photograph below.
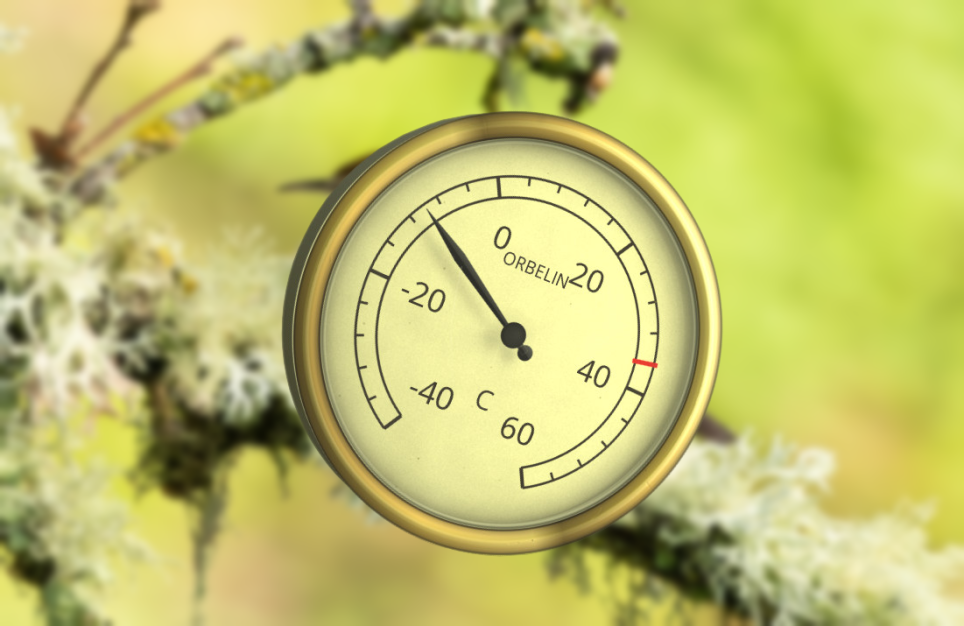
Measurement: -10 °C
